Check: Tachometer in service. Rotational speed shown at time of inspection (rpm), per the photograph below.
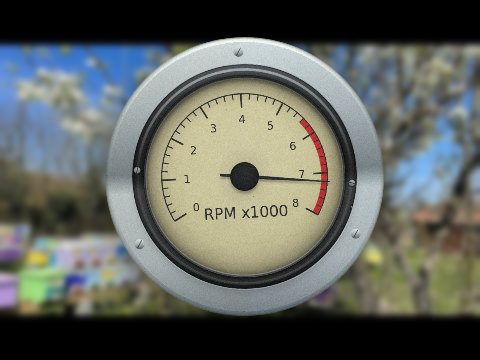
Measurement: 7200 rpm
